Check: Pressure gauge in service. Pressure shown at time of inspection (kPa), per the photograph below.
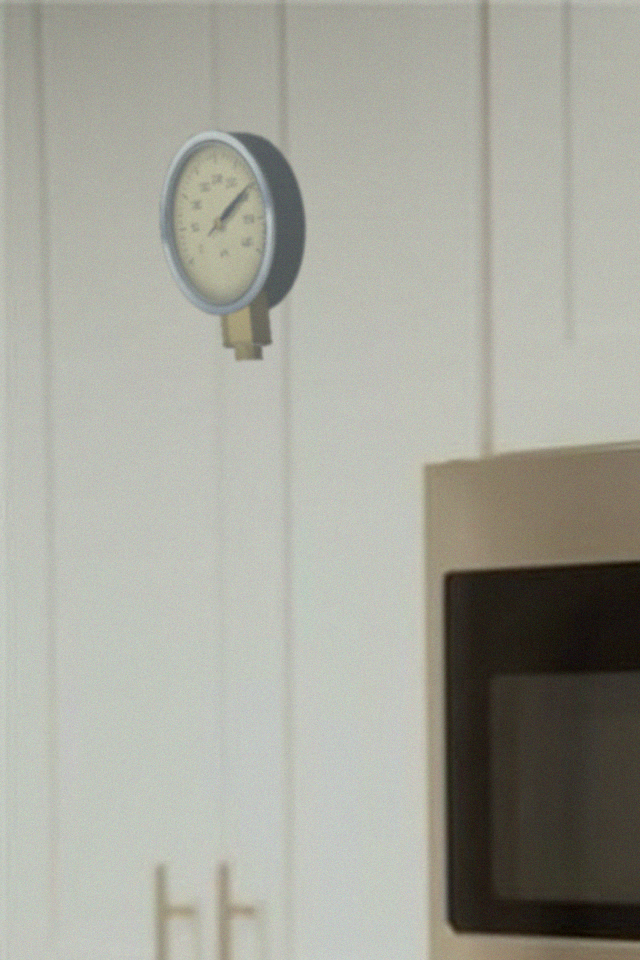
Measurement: 300 kPa
